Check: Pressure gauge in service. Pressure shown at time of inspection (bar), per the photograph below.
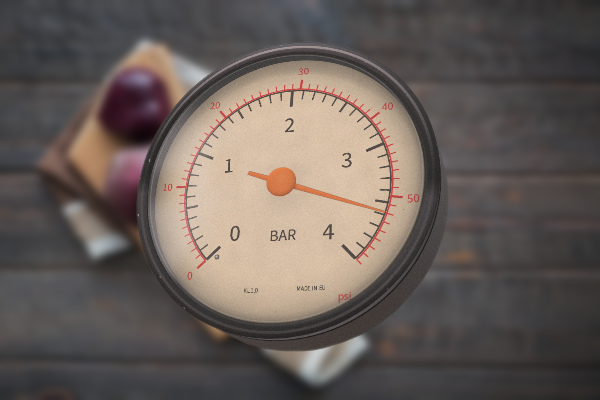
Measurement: 3.6 bar
